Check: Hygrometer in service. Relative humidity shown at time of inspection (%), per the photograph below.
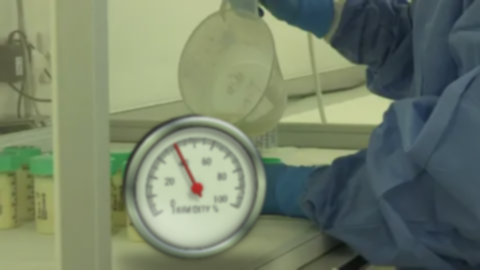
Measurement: 40 %
